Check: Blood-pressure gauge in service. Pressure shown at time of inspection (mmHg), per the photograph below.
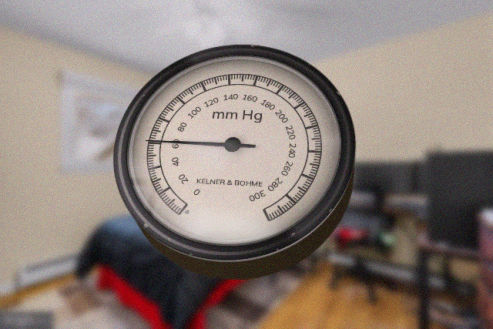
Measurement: 60 mmHg
